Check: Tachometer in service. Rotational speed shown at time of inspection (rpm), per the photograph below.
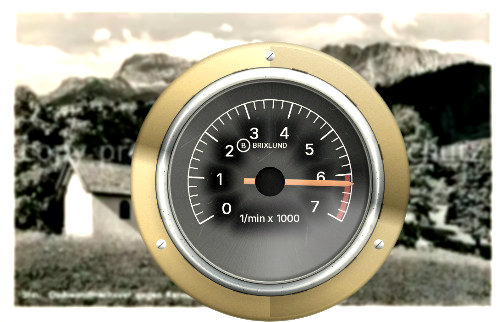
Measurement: 6200 rpm
